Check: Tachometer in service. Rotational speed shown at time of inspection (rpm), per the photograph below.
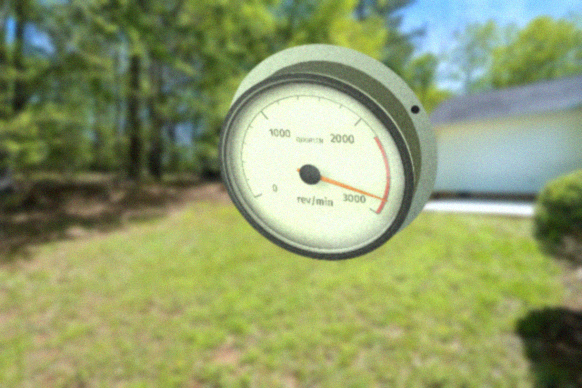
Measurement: 2800 rpm
